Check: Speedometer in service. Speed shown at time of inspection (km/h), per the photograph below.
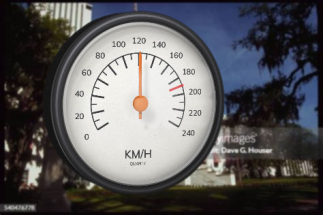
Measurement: 120 km/h
